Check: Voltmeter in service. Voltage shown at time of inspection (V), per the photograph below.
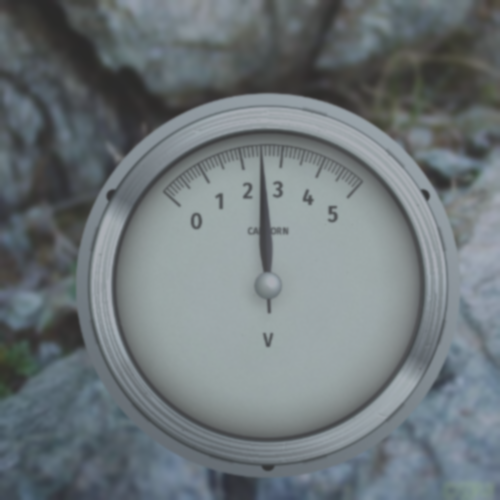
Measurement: 2.5 V
